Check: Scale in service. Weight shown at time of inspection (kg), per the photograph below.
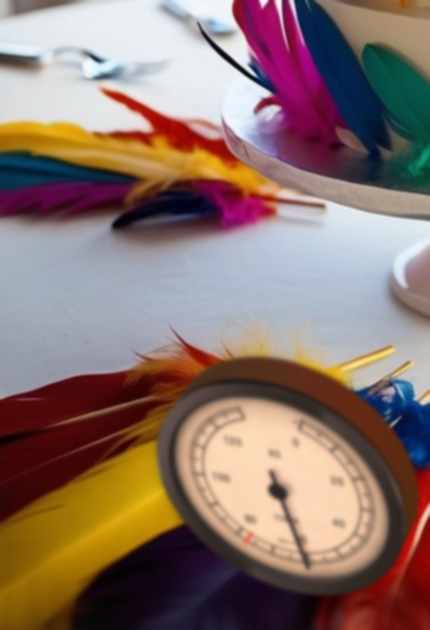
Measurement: 60 kg
